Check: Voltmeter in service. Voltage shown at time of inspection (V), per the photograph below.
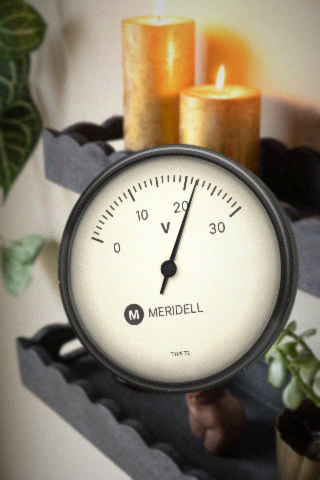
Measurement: 22 V
